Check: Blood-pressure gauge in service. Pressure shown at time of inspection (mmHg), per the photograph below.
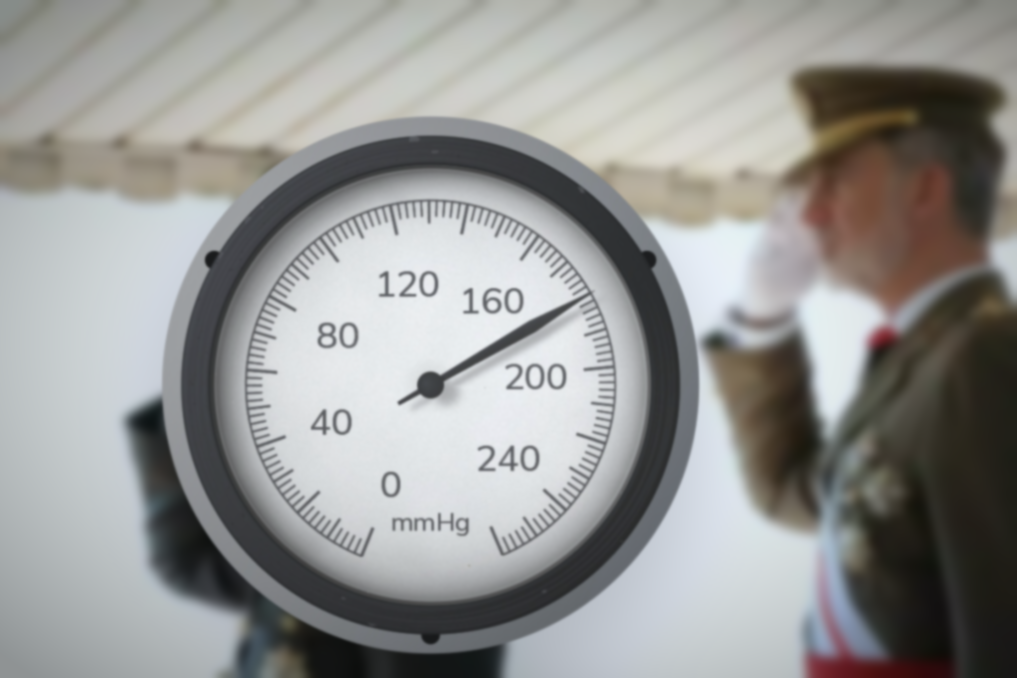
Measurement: 180 mmHg
